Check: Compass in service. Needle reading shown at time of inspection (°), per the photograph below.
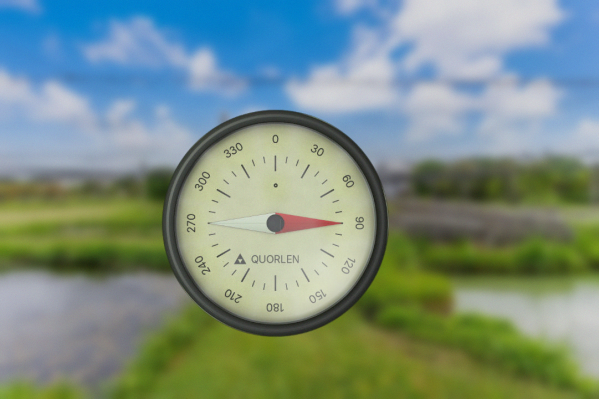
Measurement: 90 °
